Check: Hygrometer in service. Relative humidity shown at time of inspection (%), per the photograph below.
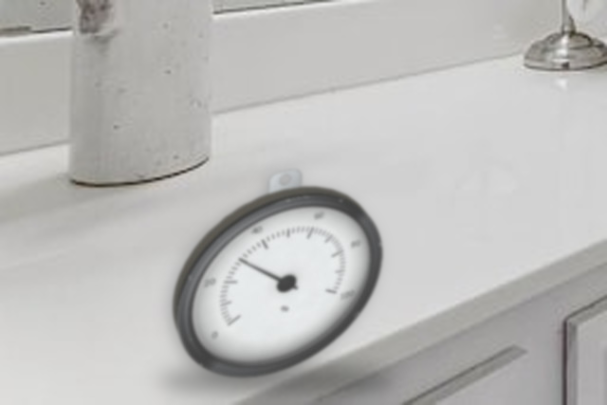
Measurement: 30 %
